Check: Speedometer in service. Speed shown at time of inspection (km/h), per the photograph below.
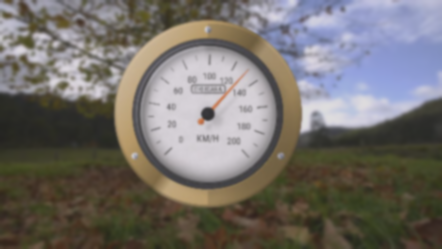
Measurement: 130 km/h
